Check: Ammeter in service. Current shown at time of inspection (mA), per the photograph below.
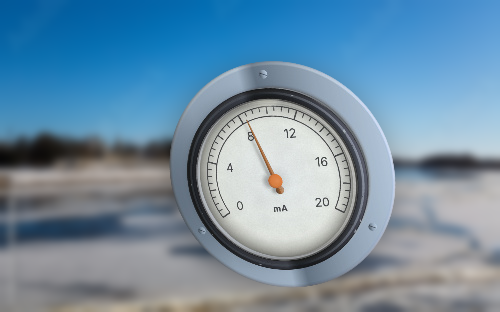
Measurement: 8.5 mA
